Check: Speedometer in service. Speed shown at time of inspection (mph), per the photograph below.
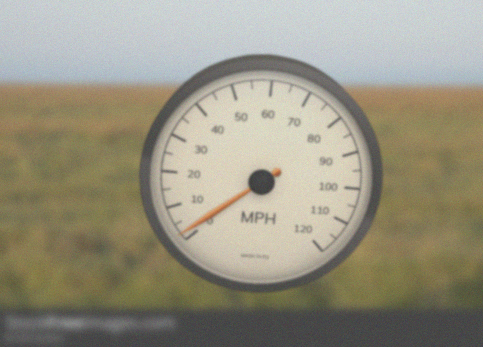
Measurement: 2.5 mph
